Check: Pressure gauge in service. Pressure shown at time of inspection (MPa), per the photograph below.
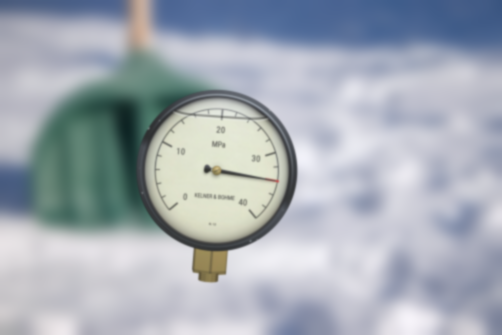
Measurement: 34 MPa
